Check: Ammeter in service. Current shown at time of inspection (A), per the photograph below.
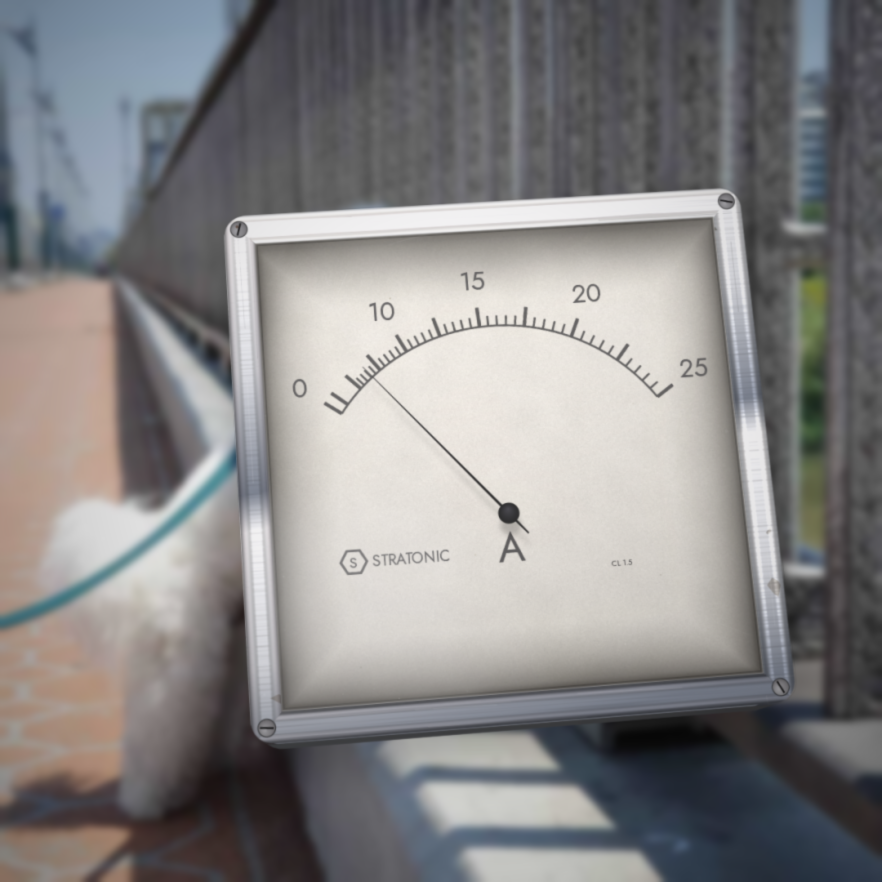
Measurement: 6.5 A
